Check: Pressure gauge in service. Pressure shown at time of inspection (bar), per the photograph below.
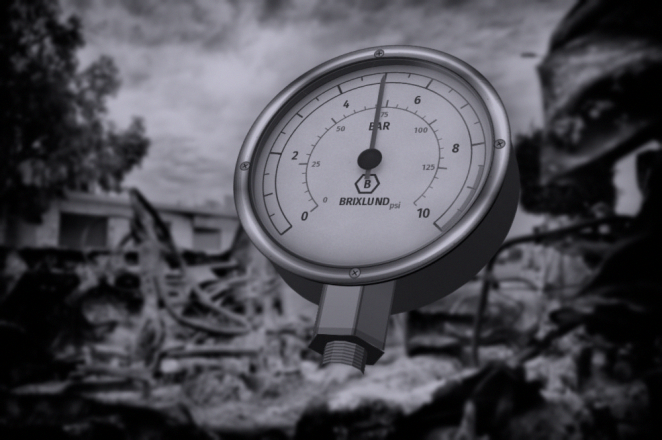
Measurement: 5 bar
